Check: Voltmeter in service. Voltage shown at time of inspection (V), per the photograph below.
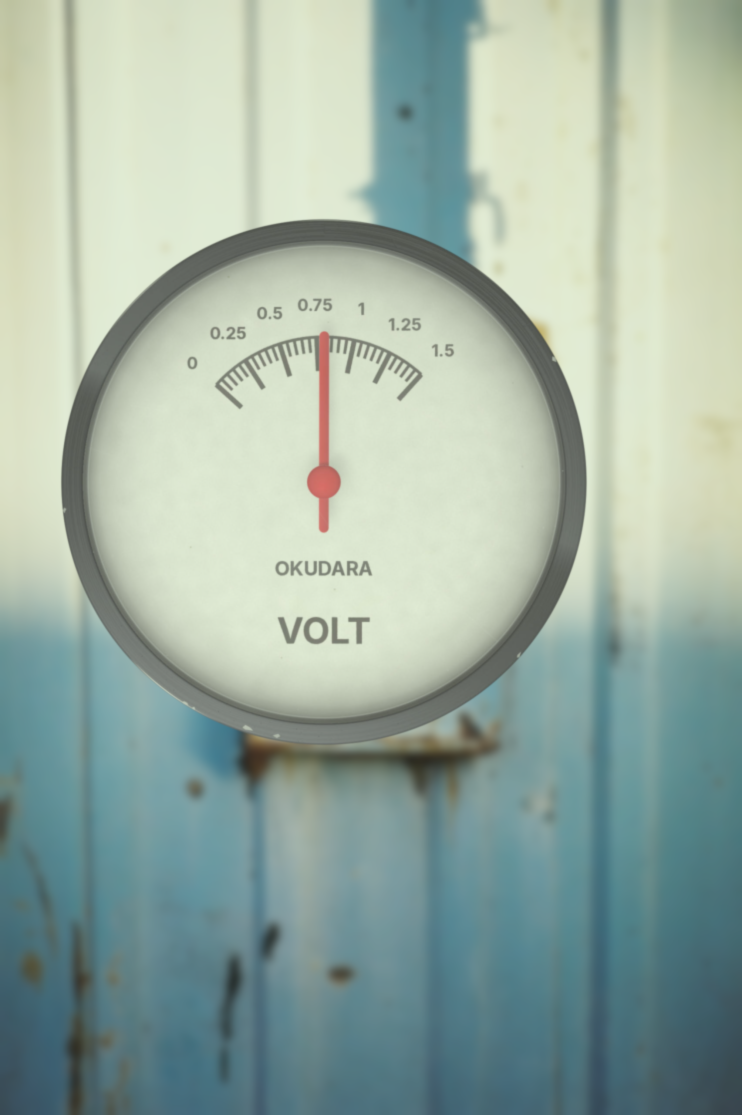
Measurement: 0.8 V
